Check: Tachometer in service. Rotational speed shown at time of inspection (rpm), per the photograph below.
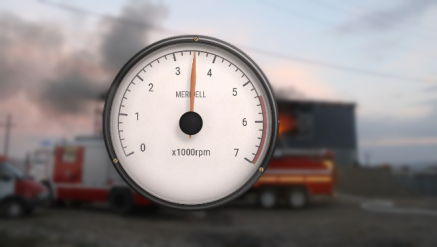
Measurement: 3500 rpm
